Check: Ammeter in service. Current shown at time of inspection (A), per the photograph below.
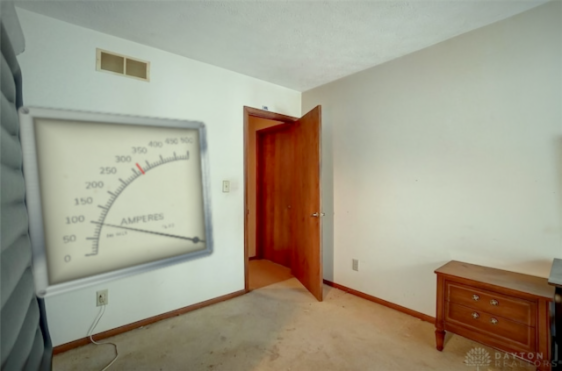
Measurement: 100 A
